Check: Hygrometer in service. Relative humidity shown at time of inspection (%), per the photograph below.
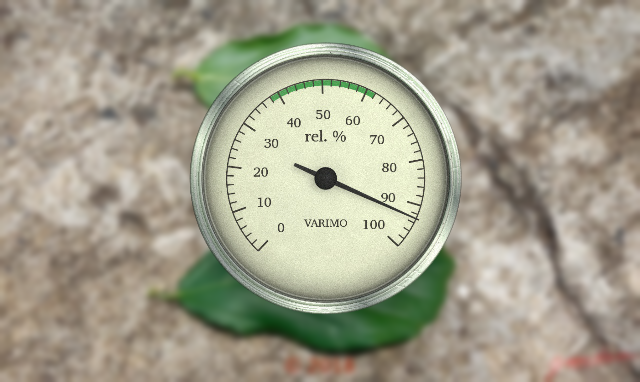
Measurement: 93 %
